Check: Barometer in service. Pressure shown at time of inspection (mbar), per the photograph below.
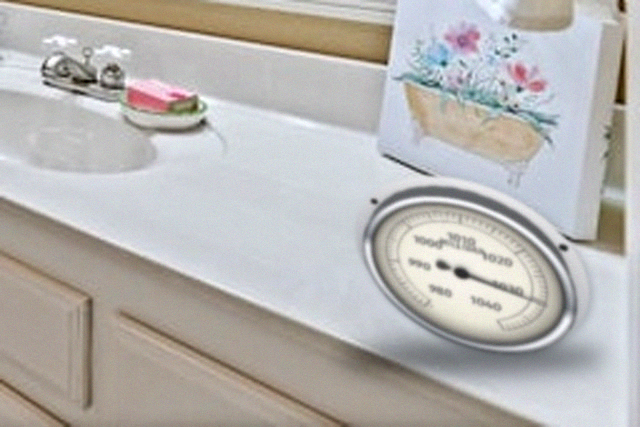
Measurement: 1030 mbar
